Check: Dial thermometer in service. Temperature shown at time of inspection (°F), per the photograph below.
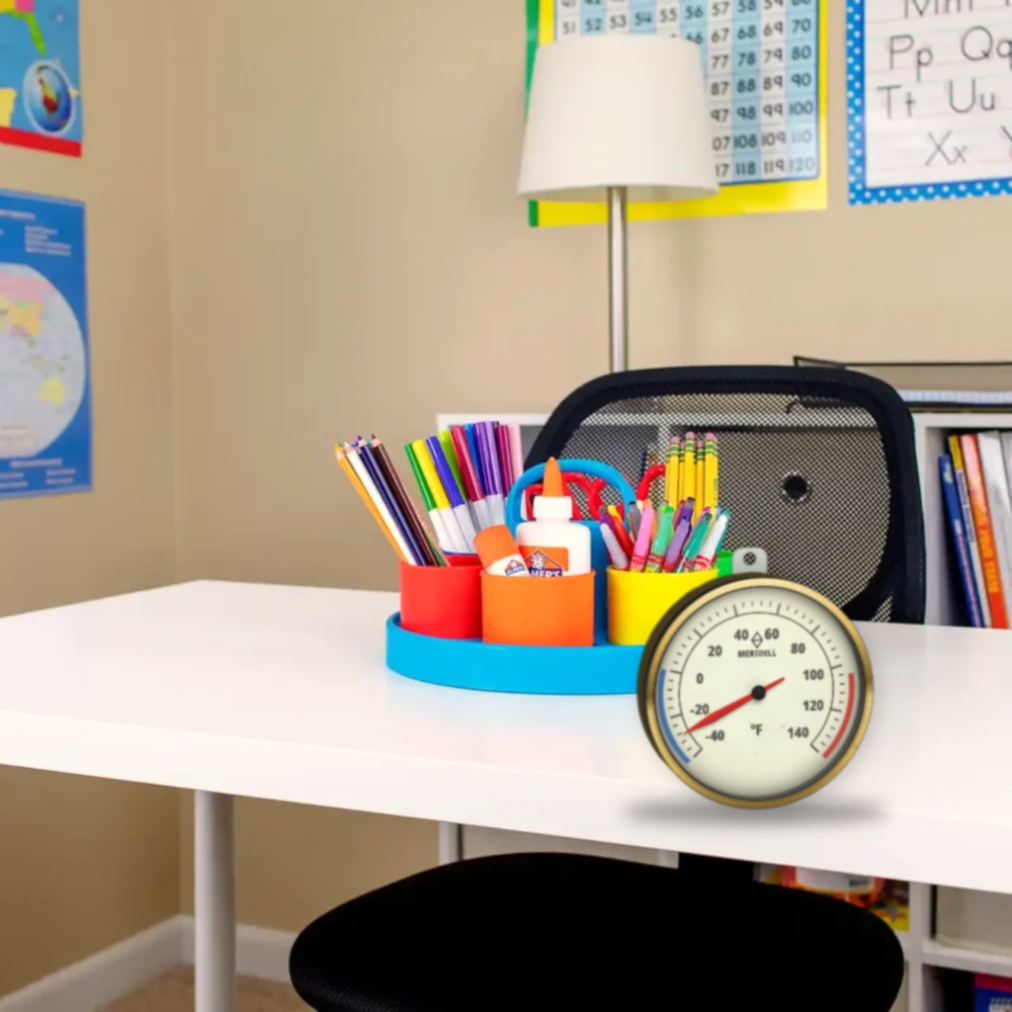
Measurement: -28 °F
